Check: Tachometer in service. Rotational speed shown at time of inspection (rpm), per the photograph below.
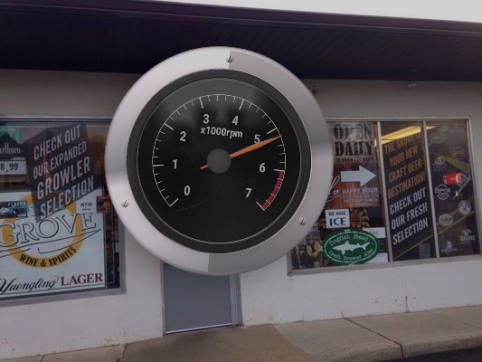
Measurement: 5200 rpm
